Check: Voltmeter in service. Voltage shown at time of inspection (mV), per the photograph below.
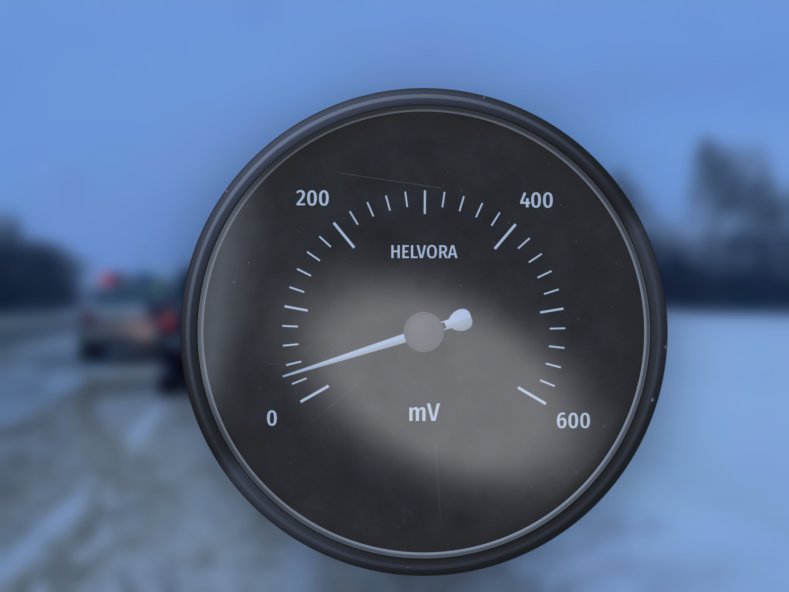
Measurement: 30 mV
